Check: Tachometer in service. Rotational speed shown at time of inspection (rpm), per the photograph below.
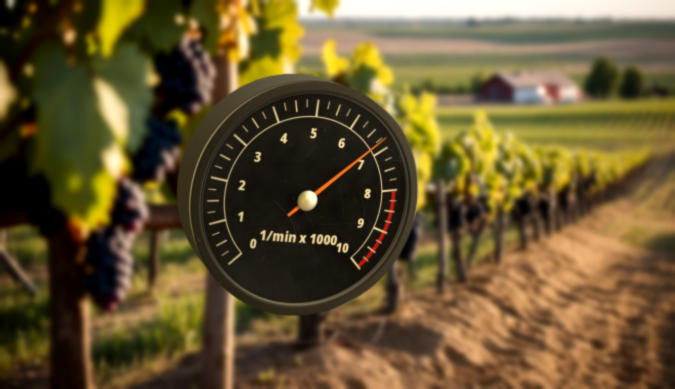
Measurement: 6750 rpm
